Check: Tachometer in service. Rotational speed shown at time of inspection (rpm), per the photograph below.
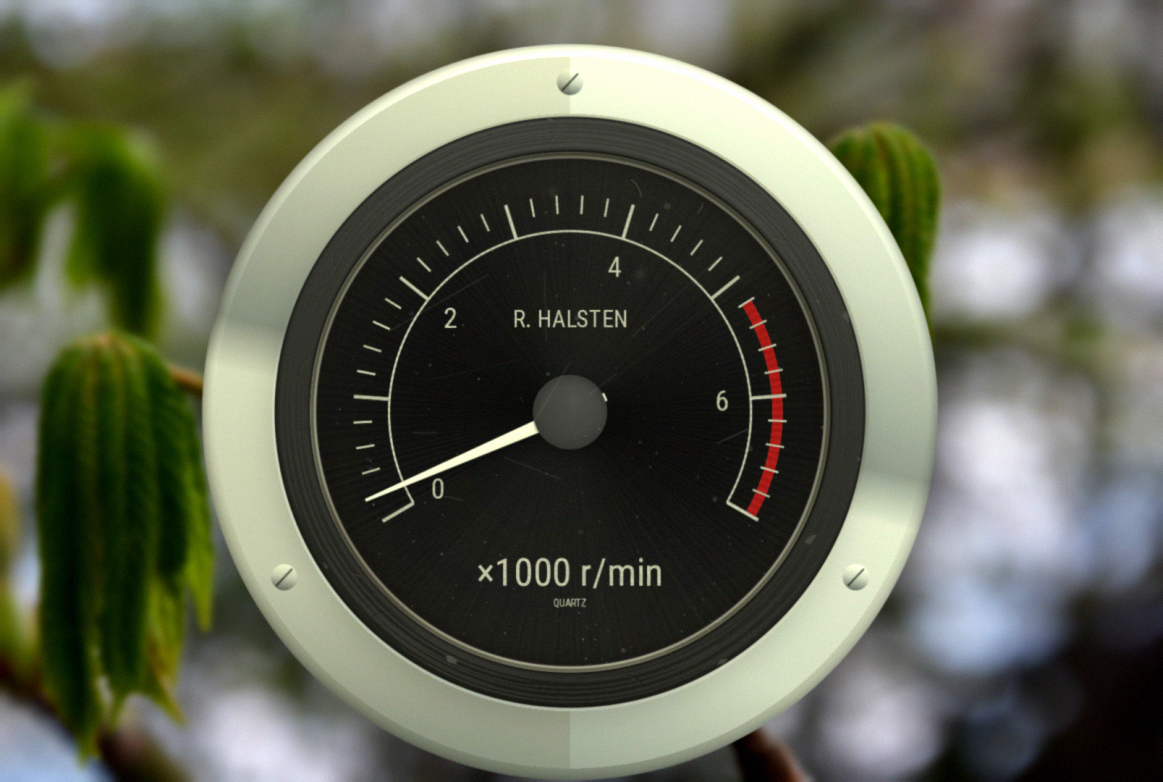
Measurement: 200 rpm
